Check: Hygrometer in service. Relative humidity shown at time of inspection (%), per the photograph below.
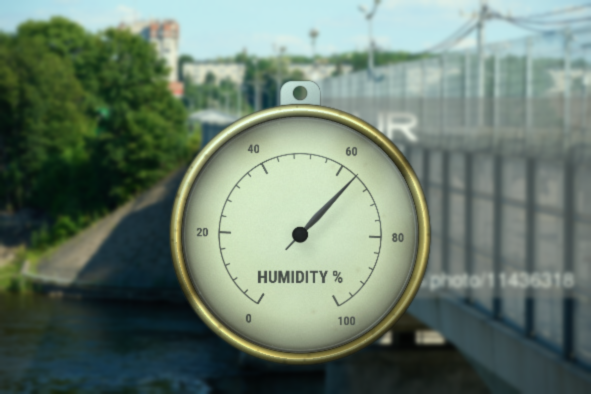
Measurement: 64 %
